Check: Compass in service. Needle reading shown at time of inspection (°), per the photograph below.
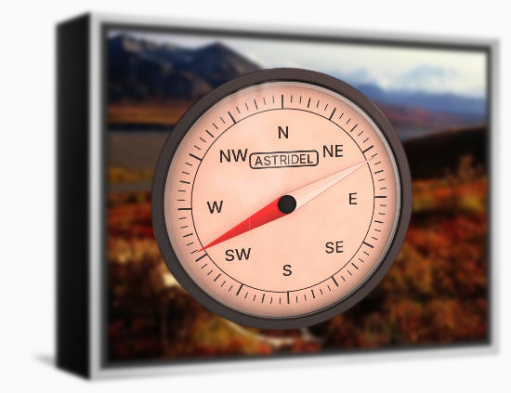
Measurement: 245 °
